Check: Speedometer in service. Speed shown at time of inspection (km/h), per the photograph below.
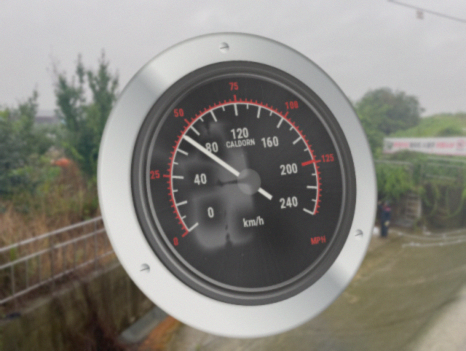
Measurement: 70 km/h
